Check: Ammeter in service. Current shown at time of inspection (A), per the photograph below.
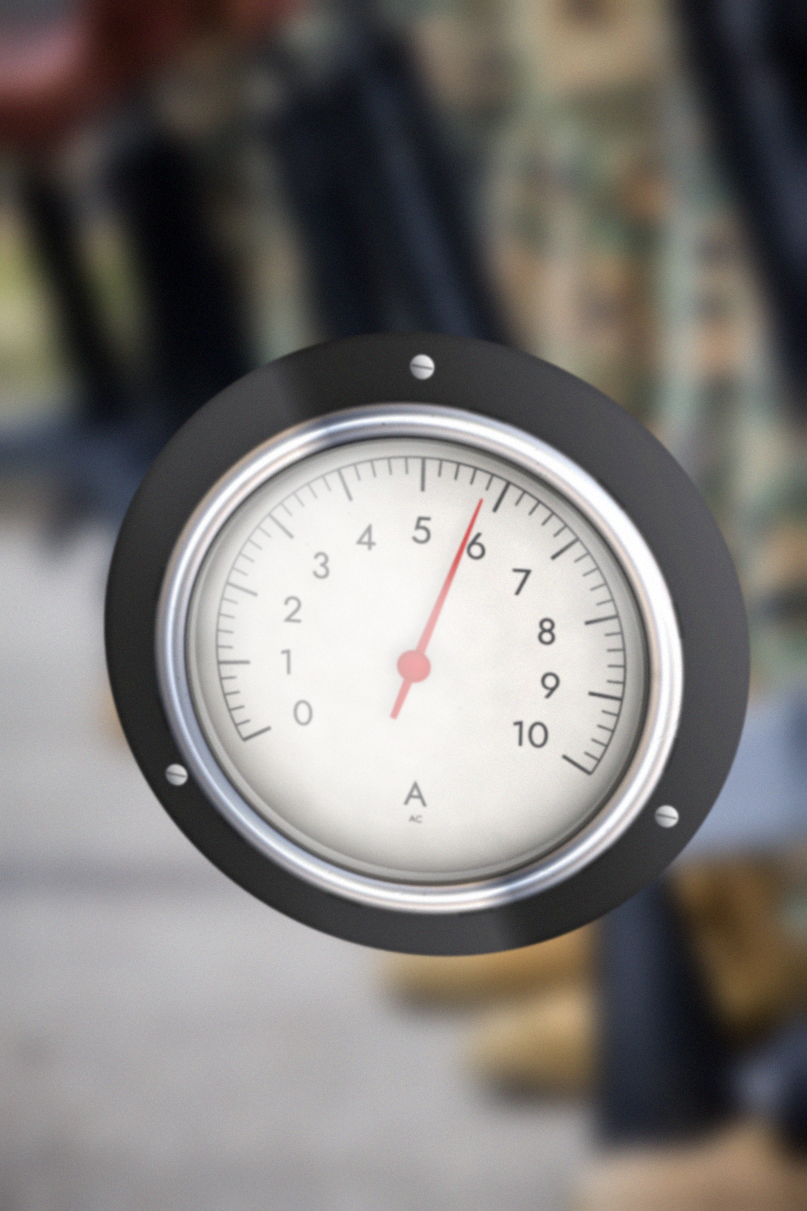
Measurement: 5.8 A
